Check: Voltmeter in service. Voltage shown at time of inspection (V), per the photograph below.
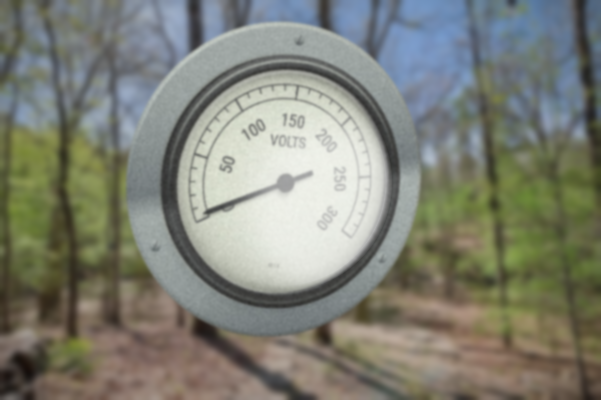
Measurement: 5 V
